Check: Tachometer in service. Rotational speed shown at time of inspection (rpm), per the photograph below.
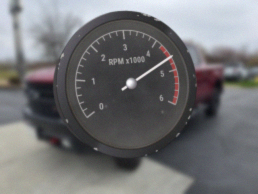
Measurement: 4600 rpm
